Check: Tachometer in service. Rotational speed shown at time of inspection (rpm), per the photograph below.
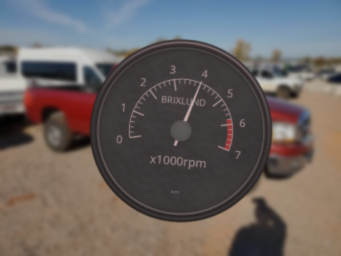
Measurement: 4000 rpm
